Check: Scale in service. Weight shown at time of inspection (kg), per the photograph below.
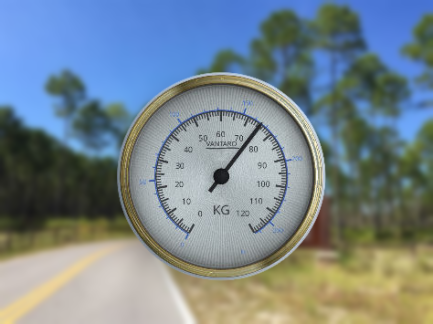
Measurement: 75 kg
